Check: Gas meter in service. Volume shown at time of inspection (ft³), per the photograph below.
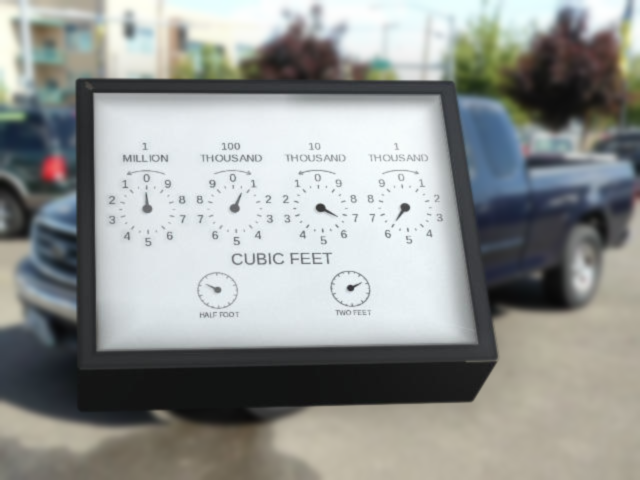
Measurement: 6600 ft³
